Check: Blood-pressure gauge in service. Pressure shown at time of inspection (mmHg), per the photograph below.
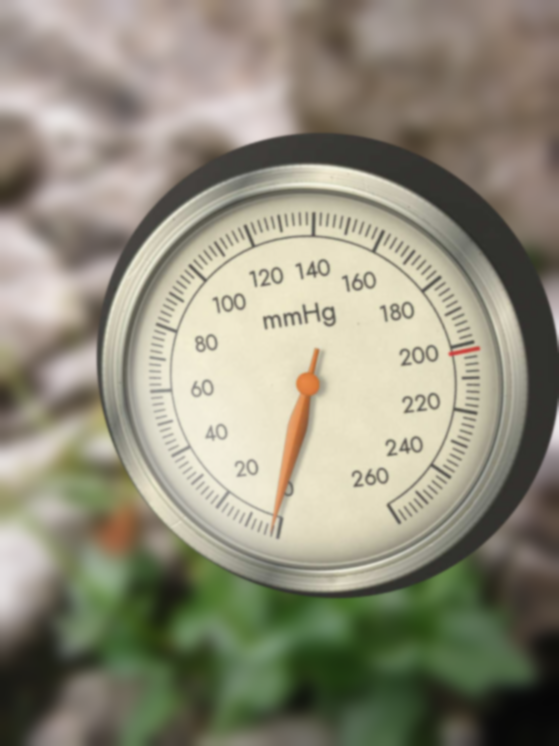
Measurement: 2 mmHg
